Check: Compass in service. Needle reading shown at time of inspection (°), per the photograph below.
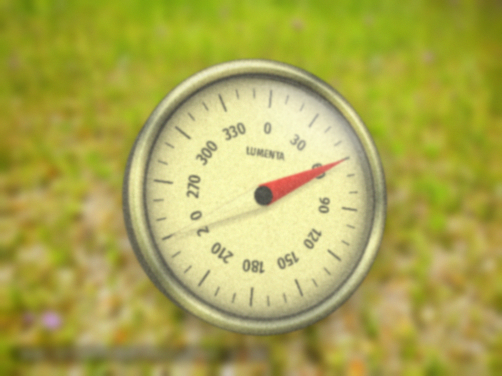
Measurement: 60 °
